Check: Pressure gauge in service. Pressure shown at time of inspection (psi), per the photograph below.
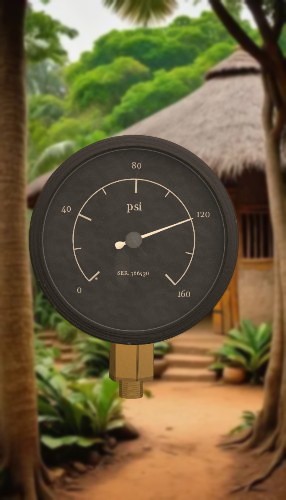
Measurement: 120 psi
